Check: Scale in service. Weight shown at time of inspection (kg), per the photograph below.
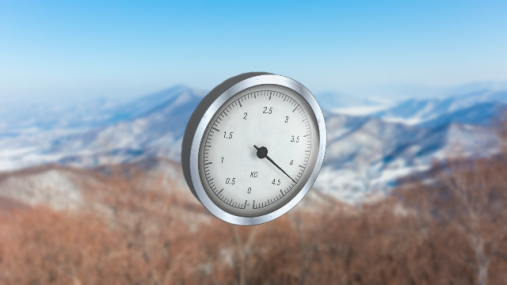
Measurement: 4.25 kg
